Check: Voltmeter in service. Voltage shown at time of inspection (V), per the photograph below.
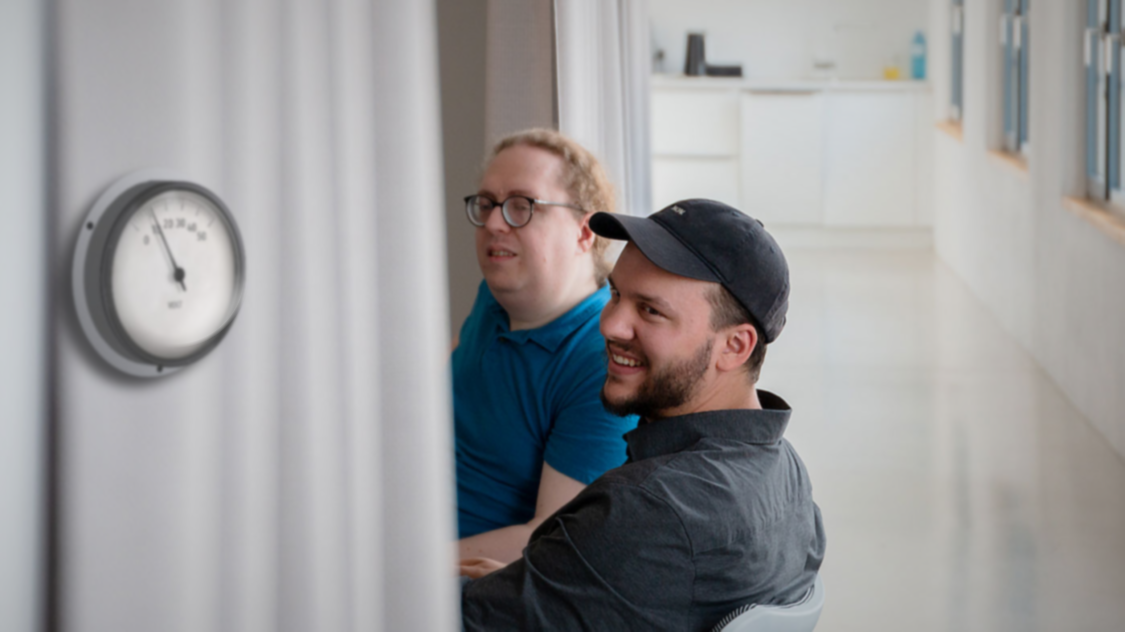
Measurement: 10 V
